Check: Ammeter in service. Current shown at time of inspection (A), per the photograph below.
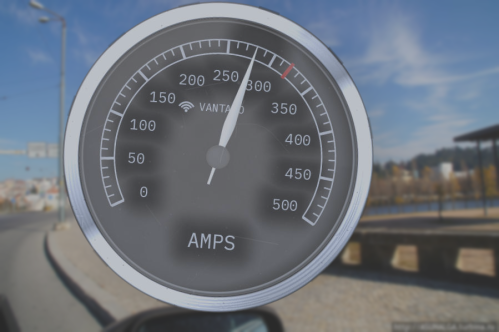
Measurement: 280 A
